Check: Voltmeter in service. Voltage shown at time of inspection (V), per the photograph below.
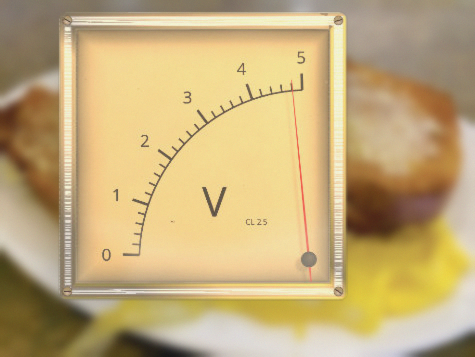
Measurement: 4.8 V
